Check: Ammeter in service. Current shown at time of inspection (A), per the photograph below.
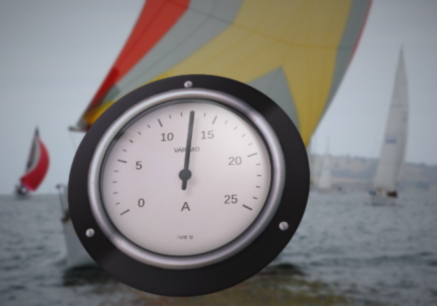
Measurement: 13 A
